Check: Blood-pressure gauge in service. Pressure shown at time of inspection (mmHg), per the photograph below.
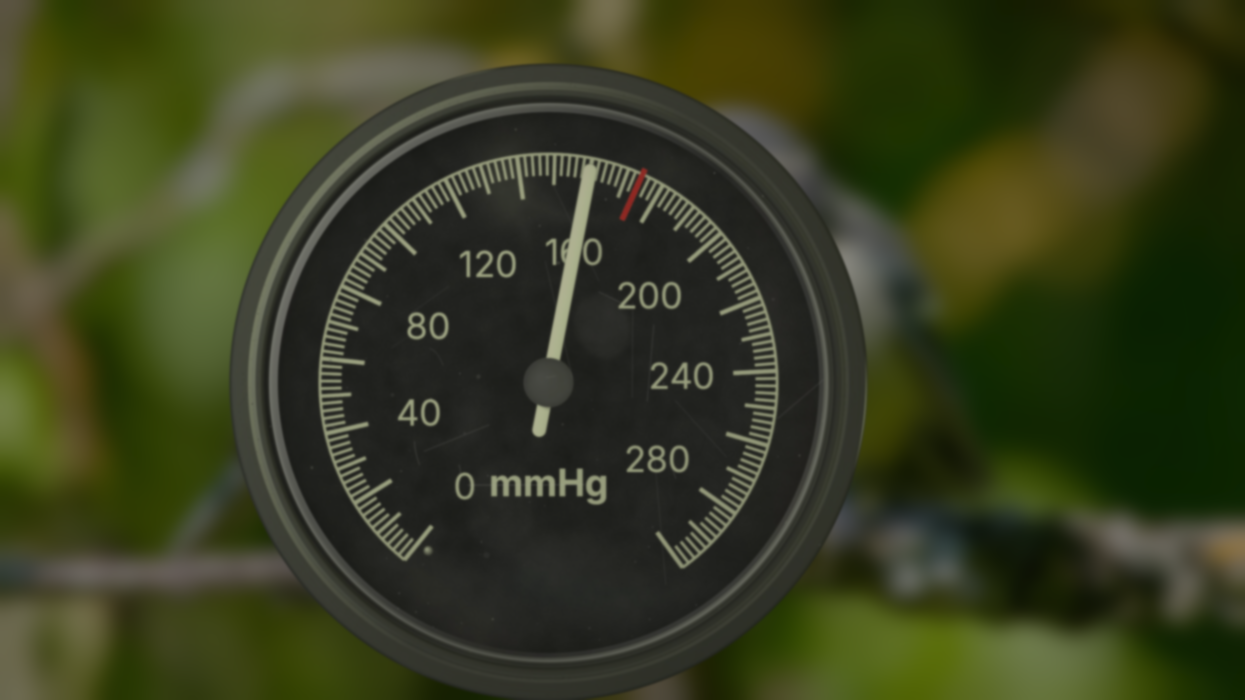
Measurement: 160 mmHg
